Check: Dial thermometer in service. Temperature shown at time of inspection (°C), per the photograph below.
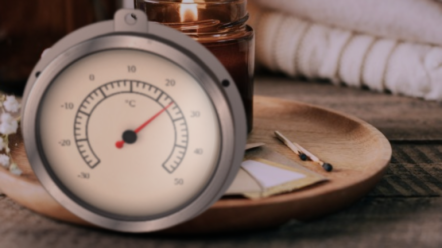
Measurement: 24 °C
